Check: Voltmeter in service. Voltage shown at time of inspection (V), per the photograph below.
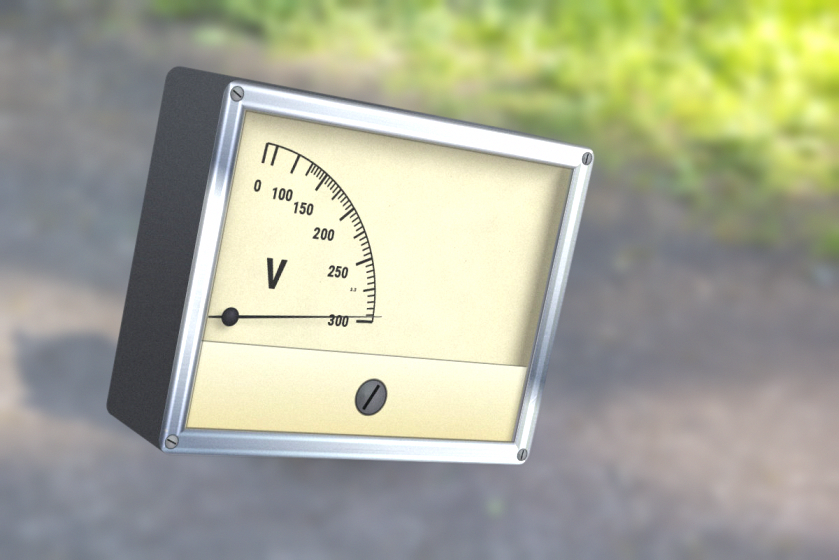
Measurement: 295 V
